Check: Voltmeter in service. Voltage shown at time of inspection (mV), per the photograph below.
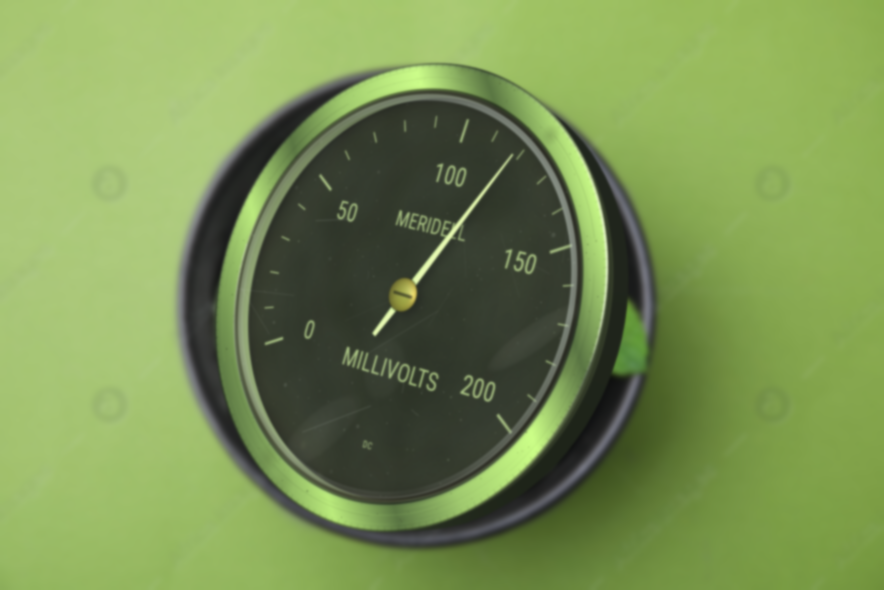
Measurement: 120 mV
